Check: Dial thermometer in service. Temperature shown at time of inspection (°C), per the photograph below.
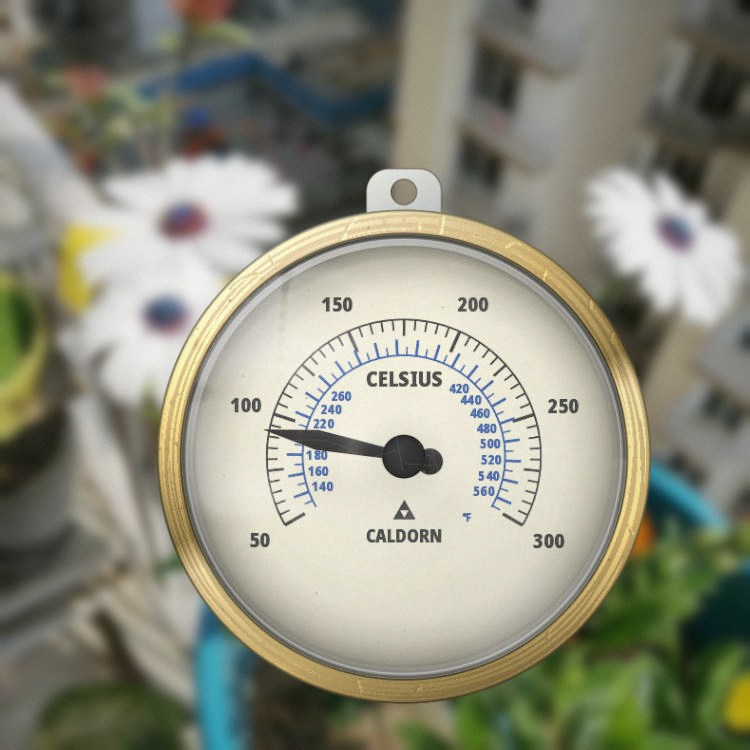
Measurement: 92.5 °C
